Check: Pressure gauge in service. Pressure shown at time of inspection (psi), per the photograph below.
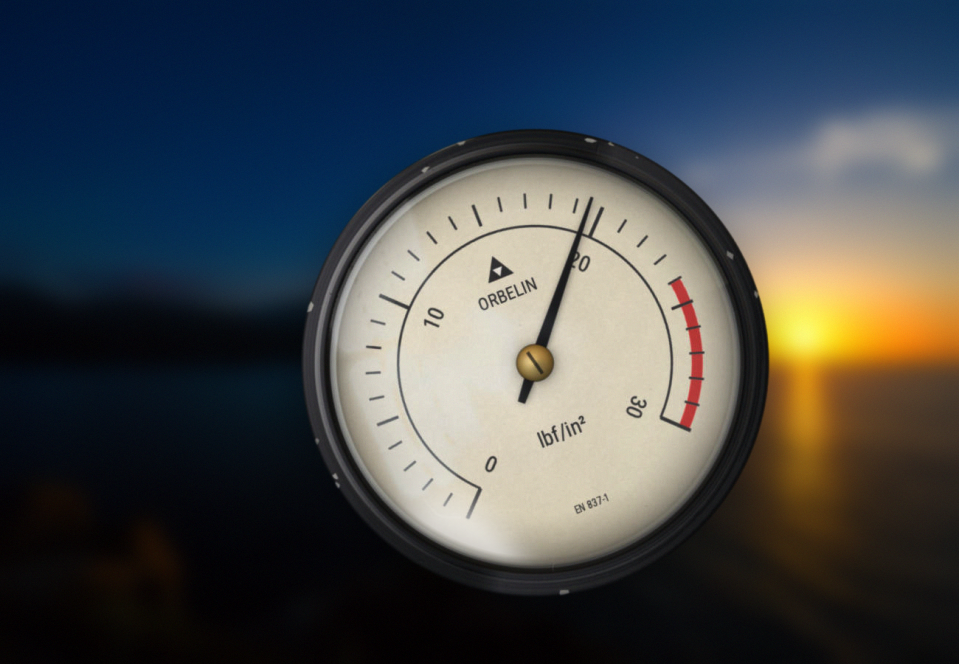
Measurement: 19.5 psi
